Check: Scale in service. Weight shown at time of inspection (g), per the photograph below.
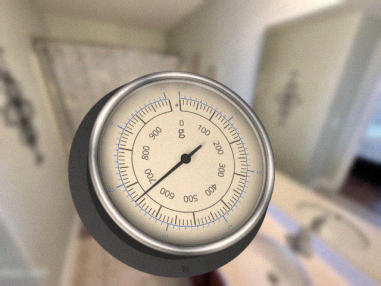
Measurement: 660 g
